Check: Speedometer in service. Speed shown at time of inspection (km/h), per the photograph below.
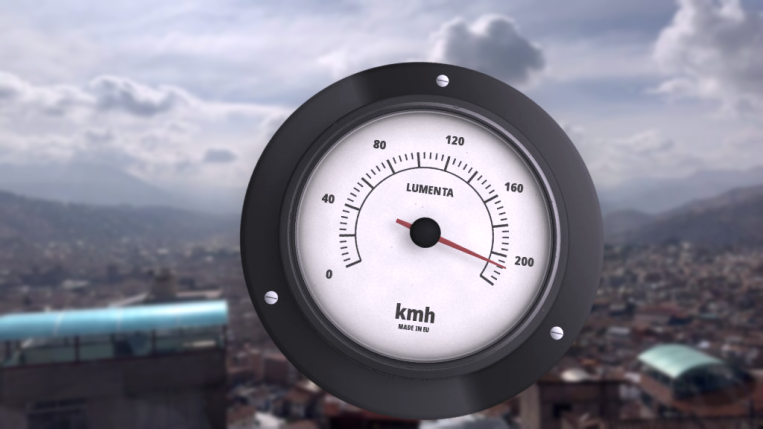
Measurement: 208 km/h
